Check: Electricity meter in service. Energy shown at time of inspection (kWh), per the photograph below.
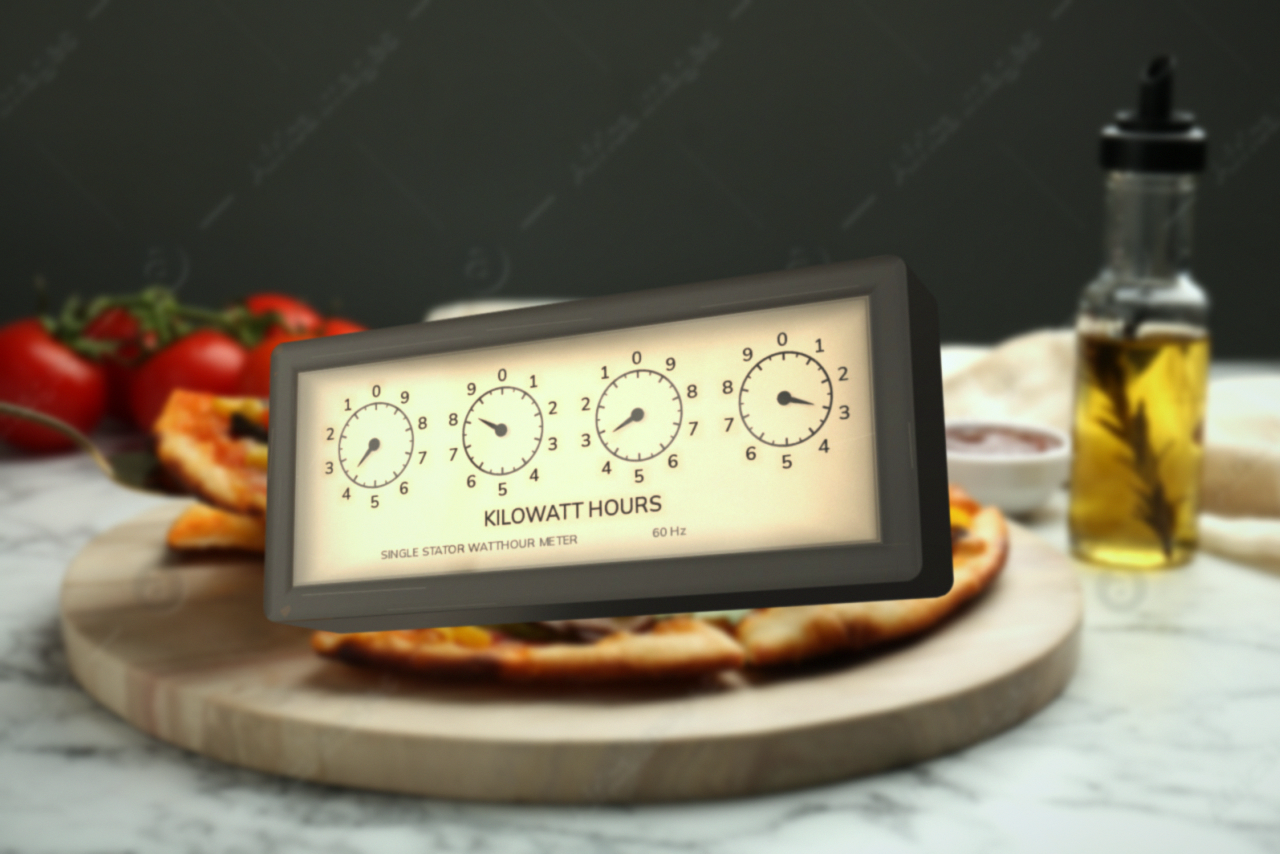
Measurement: 3833 kWh
